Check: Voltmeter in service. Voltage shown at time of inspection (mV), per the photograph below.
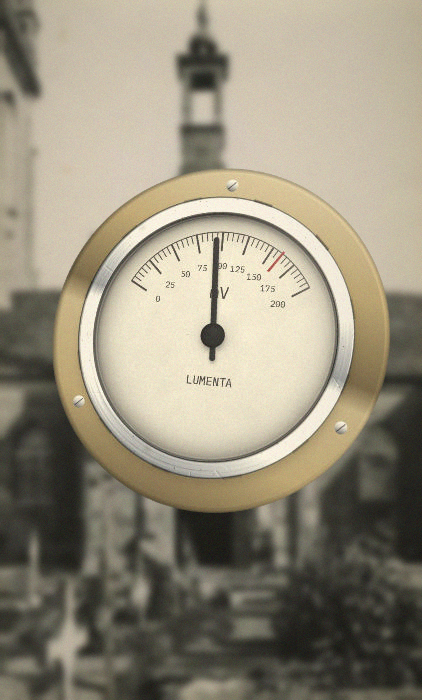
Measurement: 95 mV
